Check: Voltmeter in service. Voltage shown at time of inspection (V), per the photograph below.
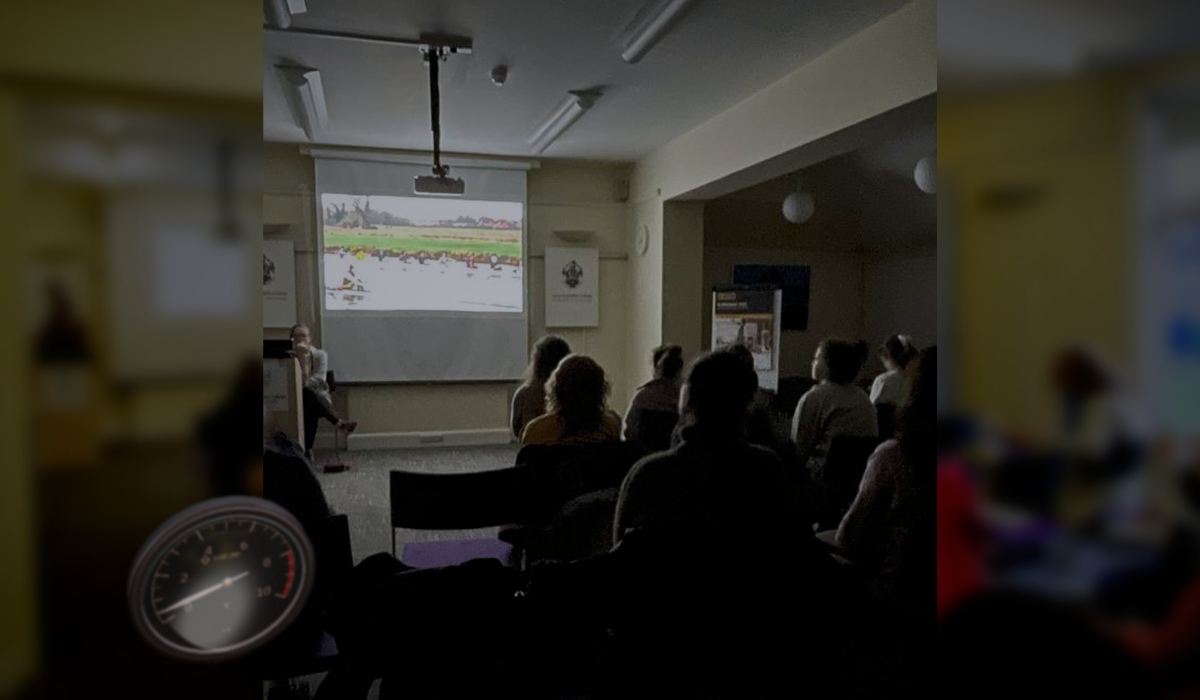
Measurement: 0.5 V
